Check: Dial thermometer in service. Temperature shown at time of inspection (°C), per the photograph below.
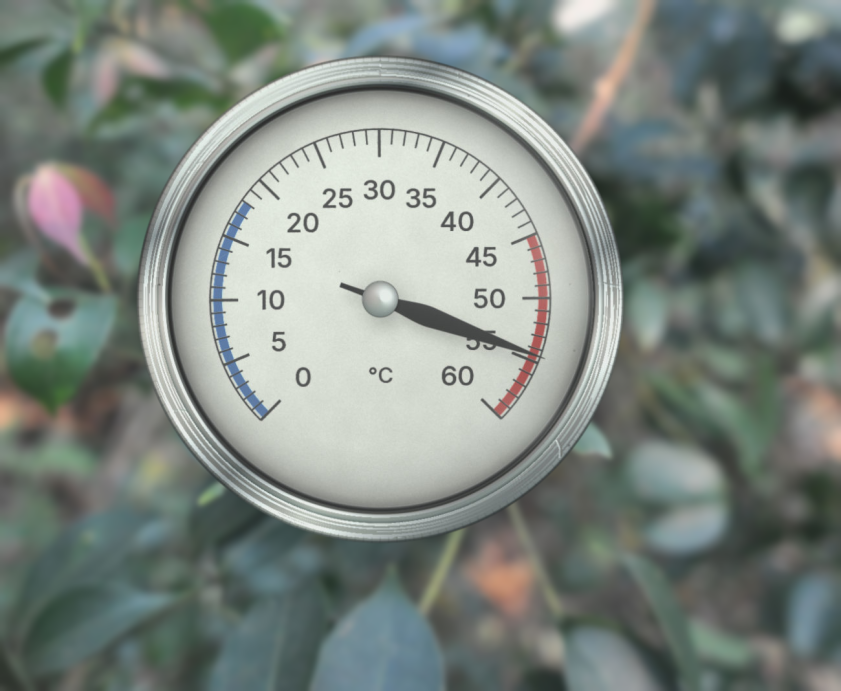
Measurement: 54.5 °C
